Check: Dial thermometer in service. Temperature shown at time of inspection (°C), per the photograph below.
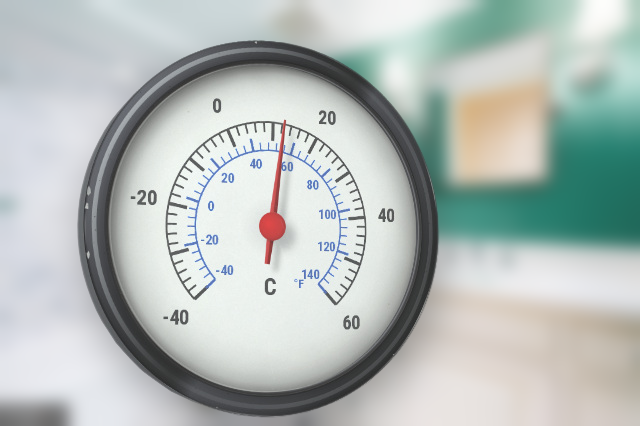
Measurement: 12 °C
